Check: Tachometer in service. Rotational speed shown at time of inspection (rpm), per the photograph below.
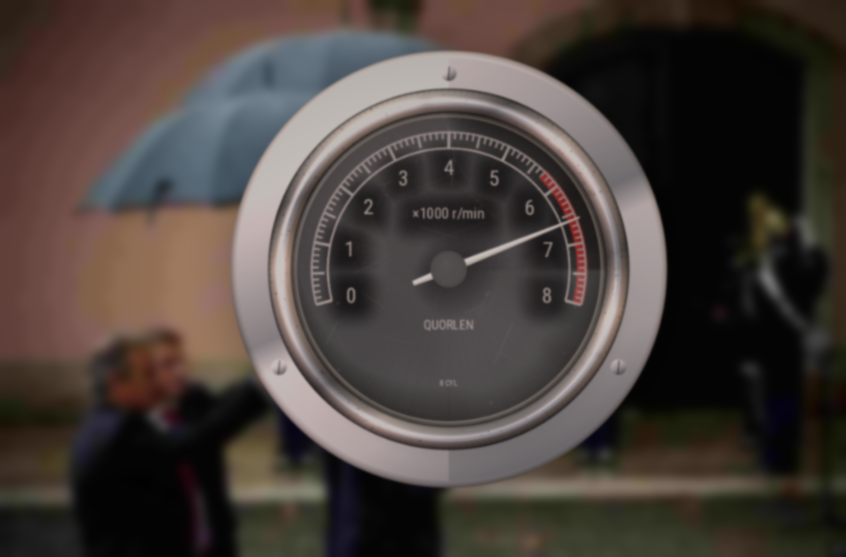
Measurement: 6600 rpm
